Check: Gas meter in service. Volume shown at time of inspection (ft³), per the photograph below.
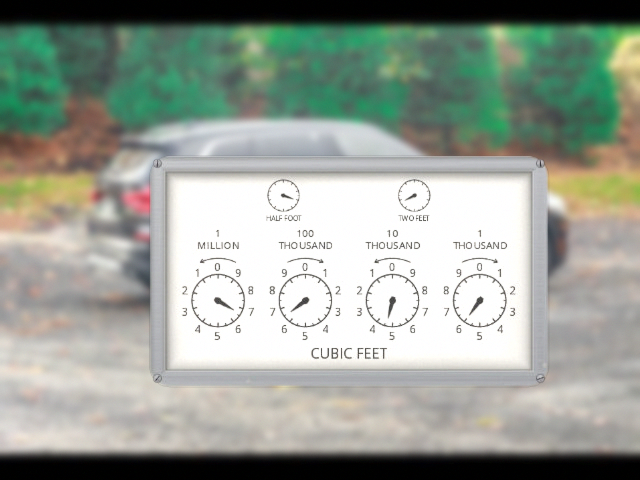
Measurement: 664600 ft³
